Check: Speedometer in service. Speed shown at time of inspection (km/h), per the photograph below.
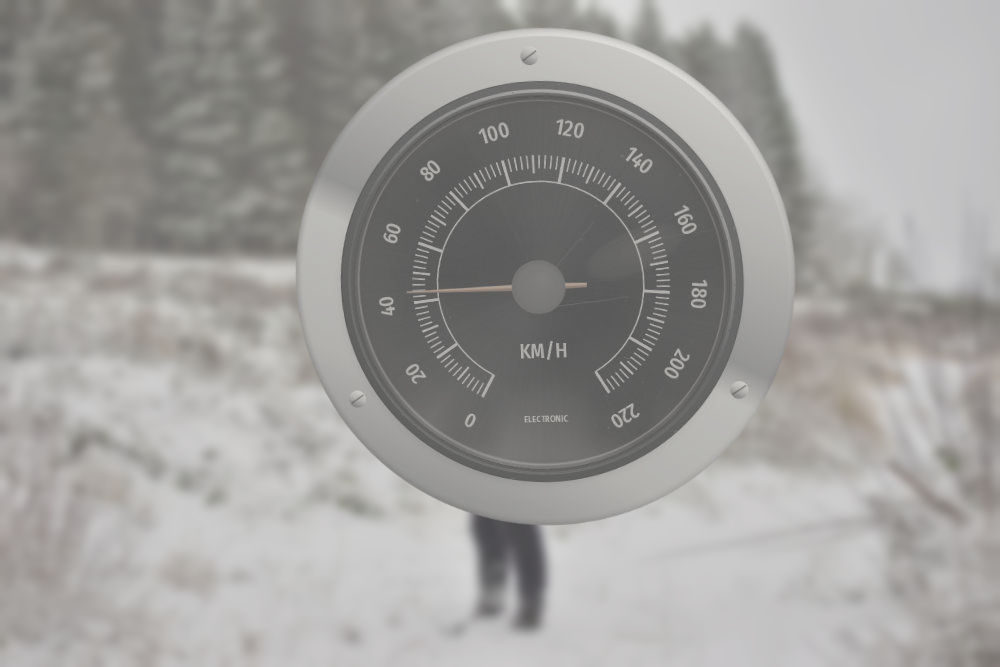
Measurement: 44 km/h
